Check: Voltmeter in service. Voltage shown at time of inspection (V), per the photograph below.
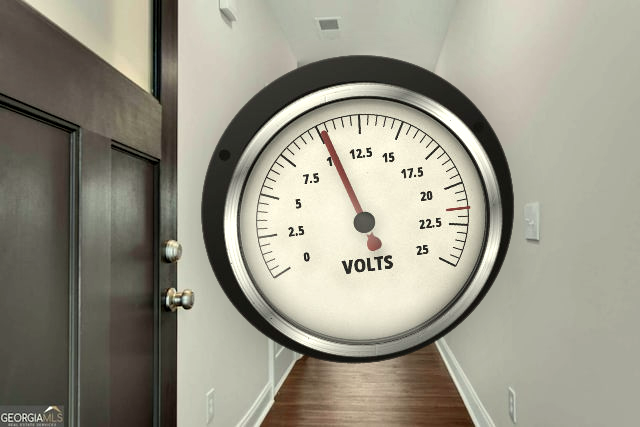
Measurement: 10.25 V
